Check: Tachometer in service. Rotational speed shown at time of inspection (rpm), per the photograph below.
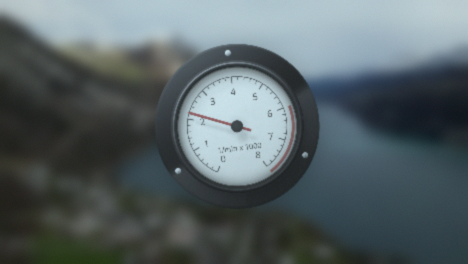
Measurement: 2200 rpm
